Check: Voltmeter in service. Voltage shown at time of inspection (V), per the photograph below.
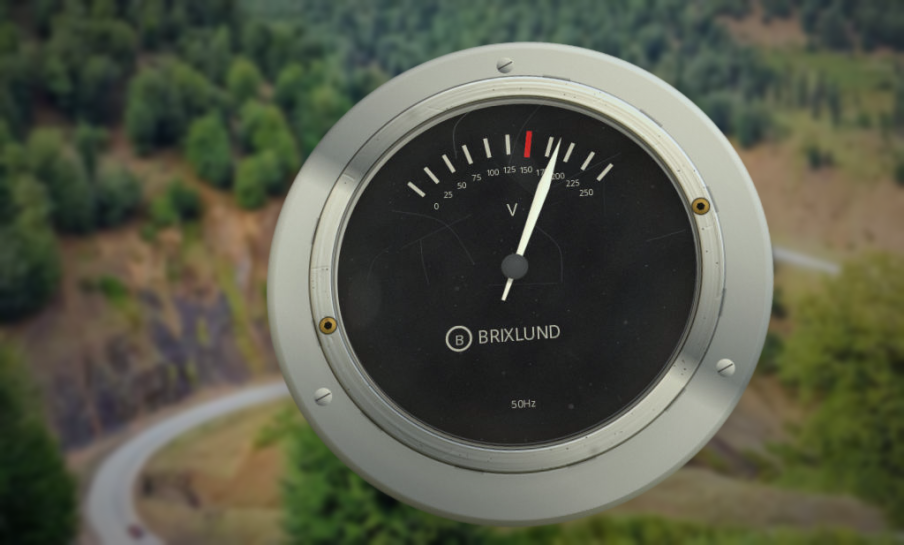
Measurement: 187.5 V
